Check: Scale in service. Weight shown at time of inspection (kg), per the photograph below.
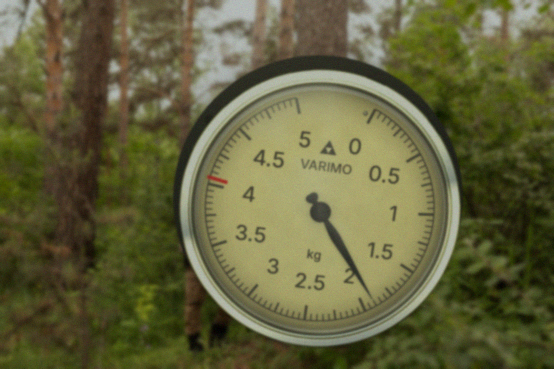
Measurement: 1.9 kg
